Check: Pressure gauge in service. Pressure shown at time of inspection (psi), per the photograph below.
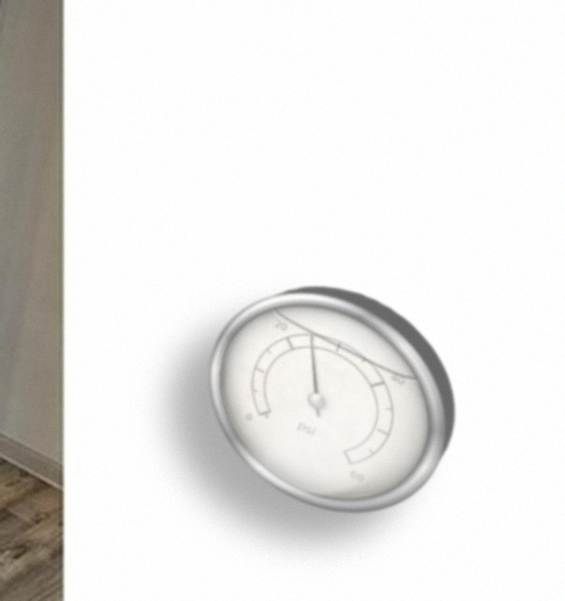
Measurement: 25 psi
